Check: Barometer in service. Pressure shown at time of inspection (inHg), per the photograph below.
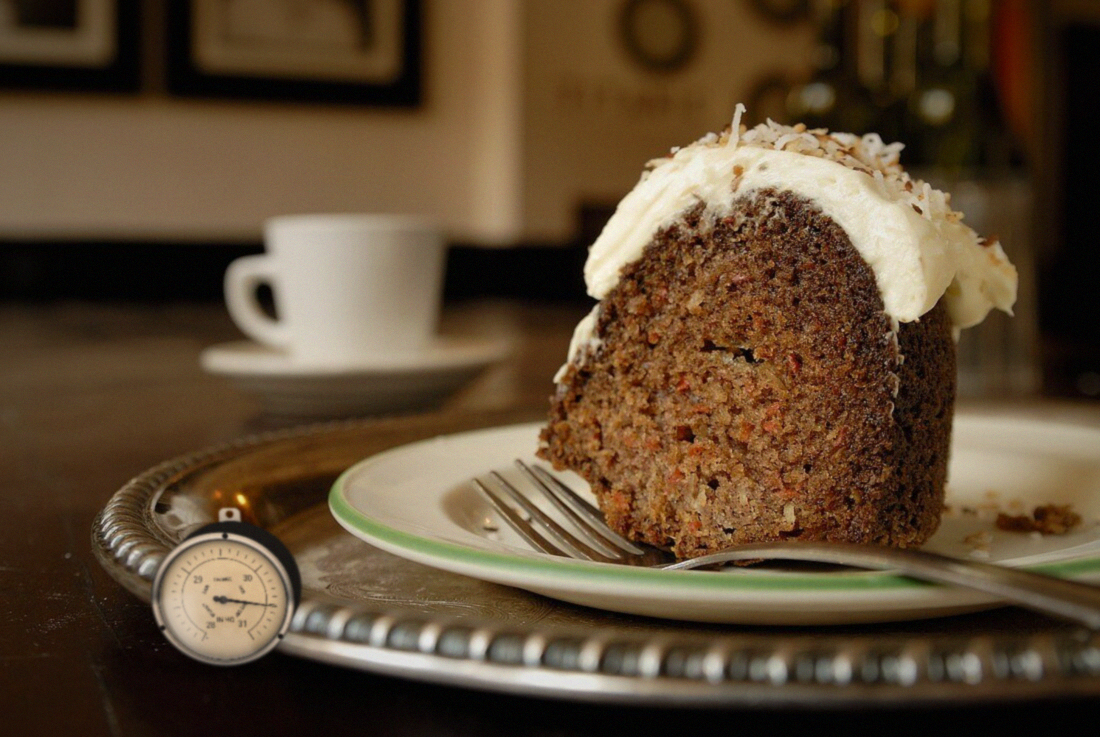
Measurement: 30.5 inHg
